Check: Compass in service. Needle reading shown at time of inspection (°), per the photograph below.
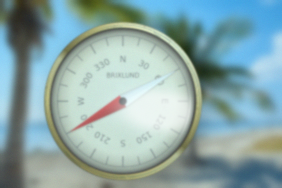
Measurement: 240 °
